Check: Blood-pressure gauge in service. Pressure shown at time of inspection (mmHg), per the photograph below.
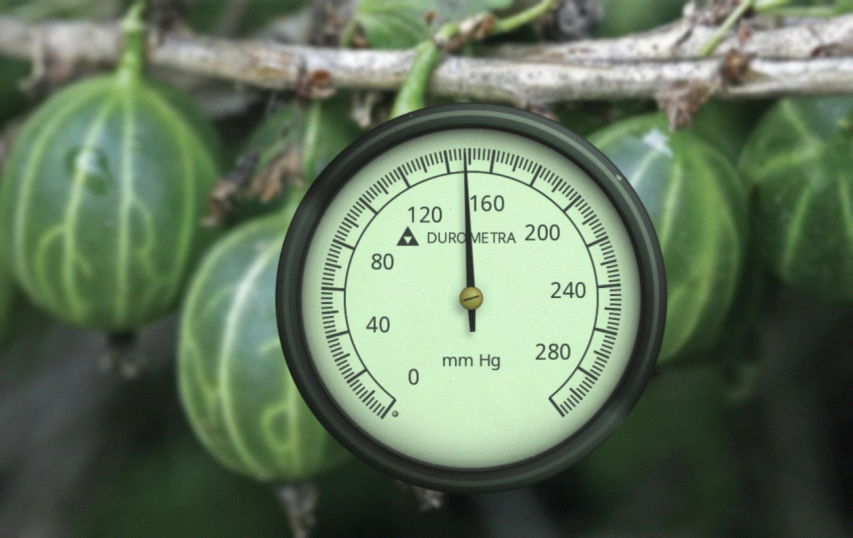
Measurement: 148 mmHg
